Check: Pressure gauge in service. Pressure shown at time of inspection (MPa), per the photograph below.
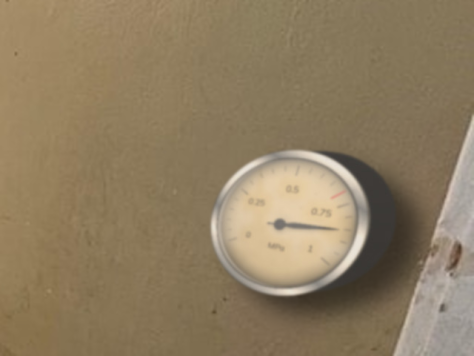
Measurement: 0.85 MPa
